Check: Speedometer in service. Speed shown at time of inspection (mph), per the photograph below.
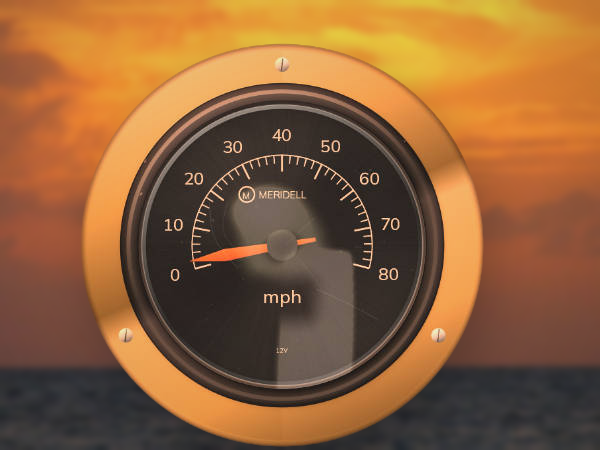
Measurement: 2 mph
